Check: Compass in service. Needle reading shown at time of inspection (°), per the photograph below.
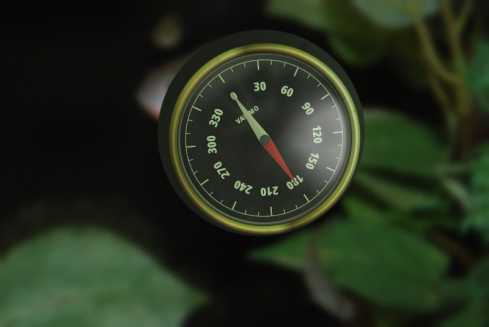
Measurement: 180 °
